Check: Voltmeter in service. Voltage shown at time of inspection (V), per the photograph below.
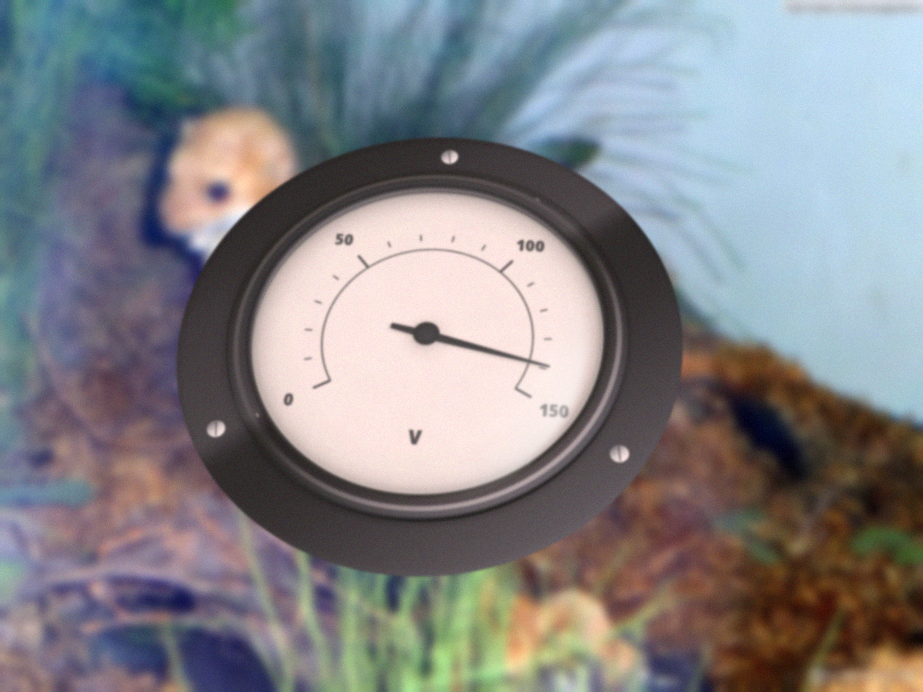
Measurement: 140 V
